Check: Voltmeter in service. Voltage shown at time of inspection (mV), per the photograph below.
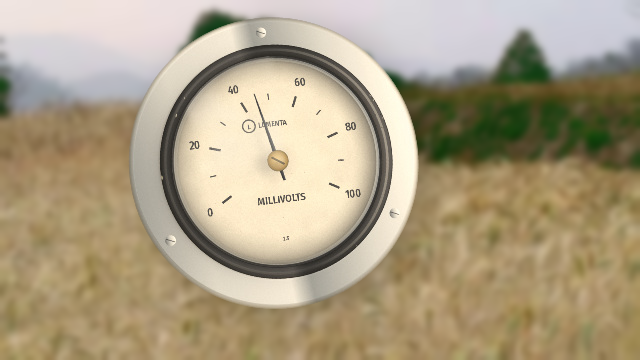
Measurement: 45 mV
